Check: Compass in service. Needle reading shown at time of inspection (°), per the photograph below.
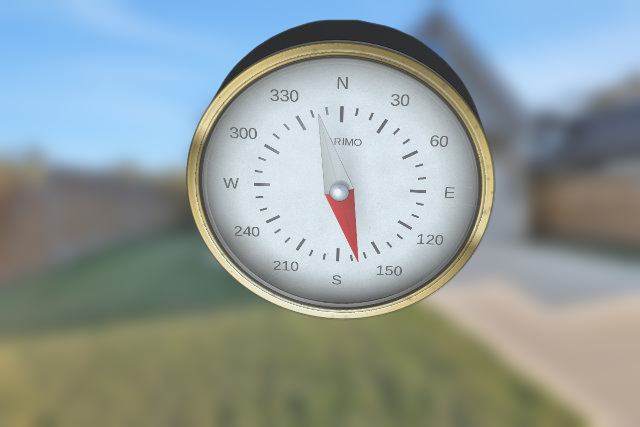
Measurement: 165 °
